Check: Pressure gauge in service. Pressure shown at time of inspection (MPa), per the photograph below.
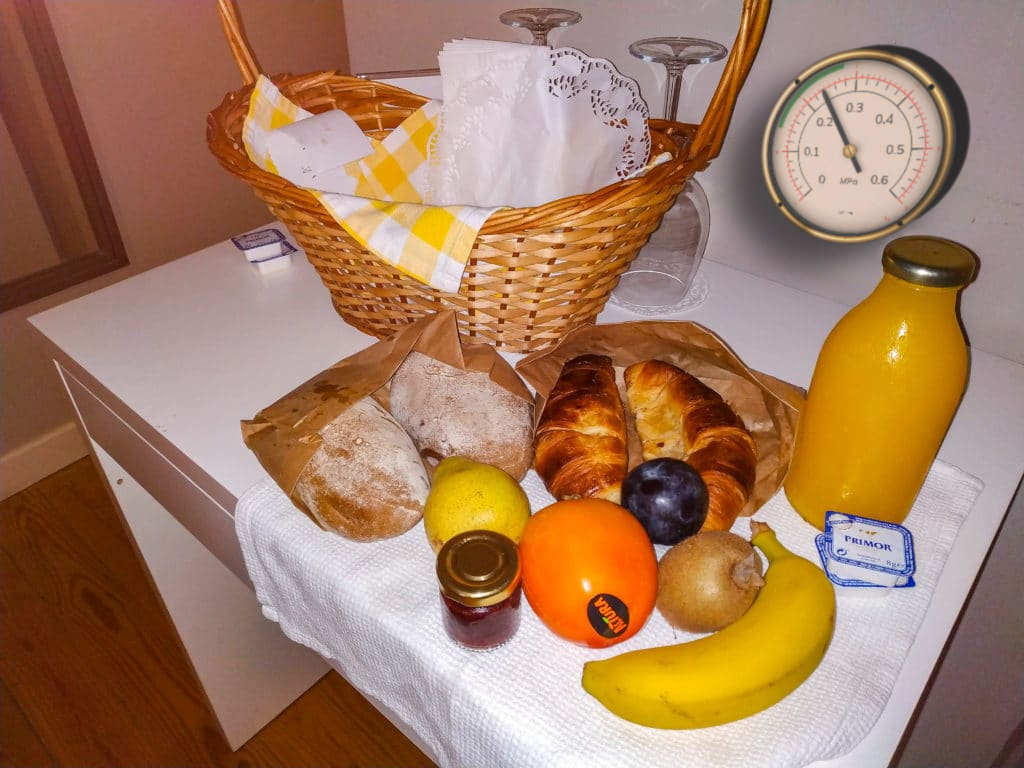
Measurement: 0.24 MPa
